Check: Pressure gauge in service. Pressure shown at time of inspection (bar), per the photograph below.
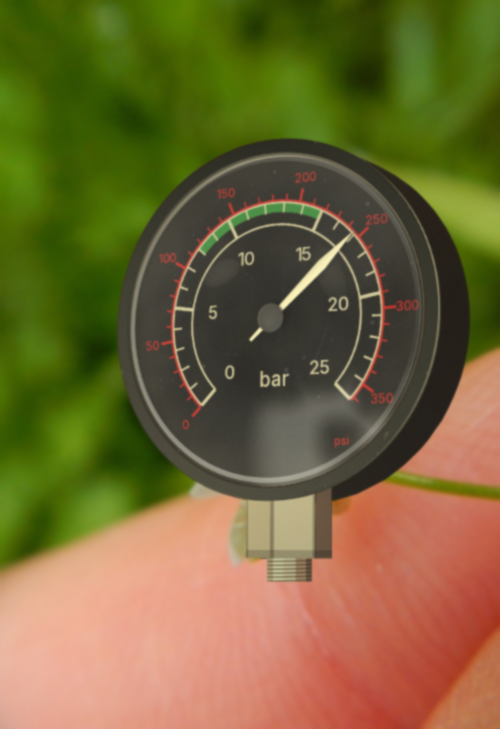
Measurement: 17 bar
